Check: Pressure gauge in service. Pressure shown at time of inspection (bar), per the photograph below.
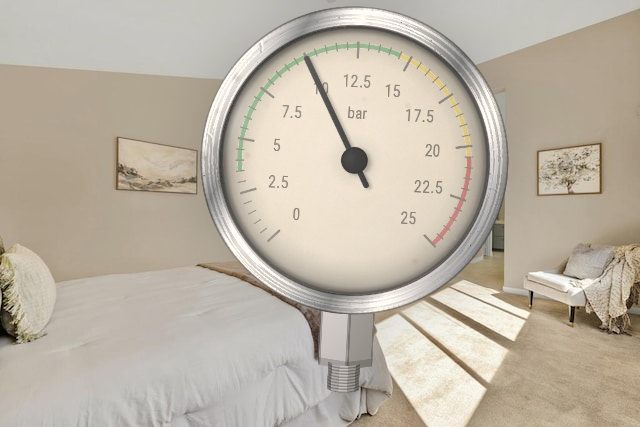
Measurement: 10 bar
